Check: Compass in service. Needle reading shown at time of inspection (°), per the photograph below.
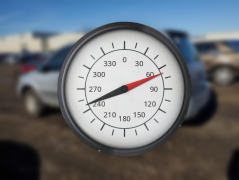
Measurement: 67.5 °
